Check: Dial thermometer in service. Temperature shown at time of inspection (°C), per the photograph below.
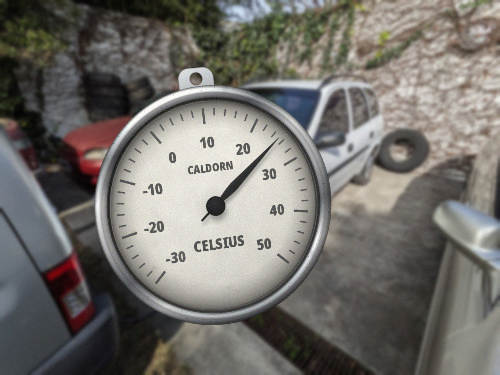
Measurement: 25 °C
